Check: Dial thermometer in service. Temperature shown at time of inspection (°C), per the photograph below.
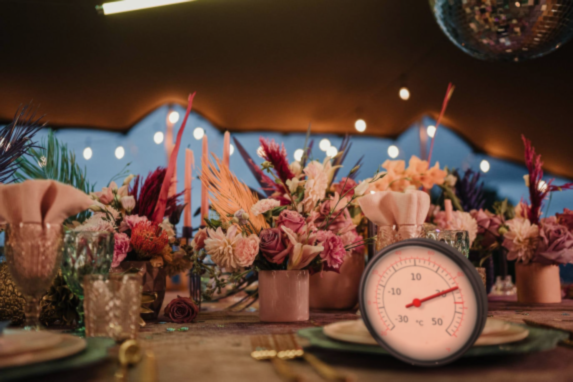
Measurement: 30 °C
